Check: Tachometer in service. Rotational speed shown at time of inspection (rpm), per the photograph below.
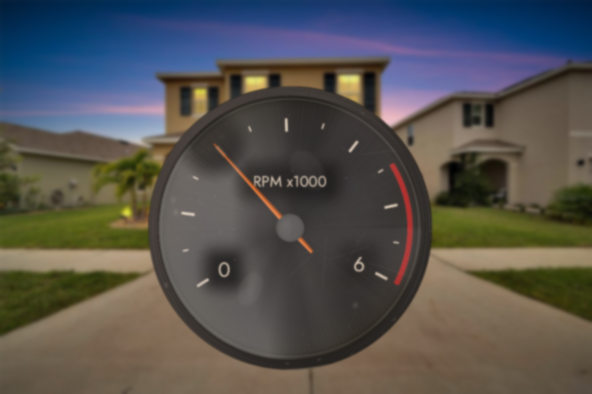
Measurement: 2000 rpm
